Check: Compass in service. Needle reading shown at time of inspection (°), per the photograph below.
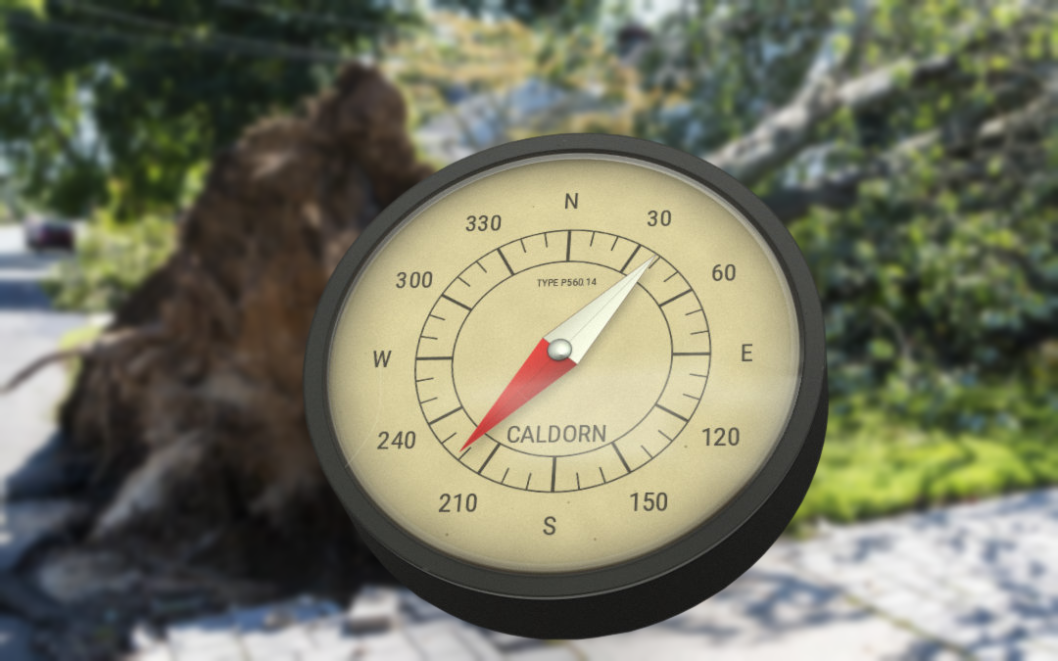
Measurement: 220 °
